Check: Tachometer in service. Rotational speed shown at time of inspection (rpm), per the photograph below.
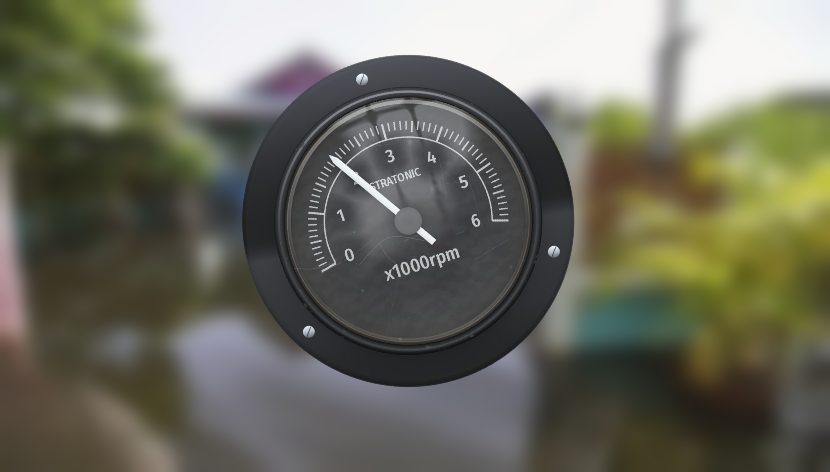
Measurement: 2000 rpm
